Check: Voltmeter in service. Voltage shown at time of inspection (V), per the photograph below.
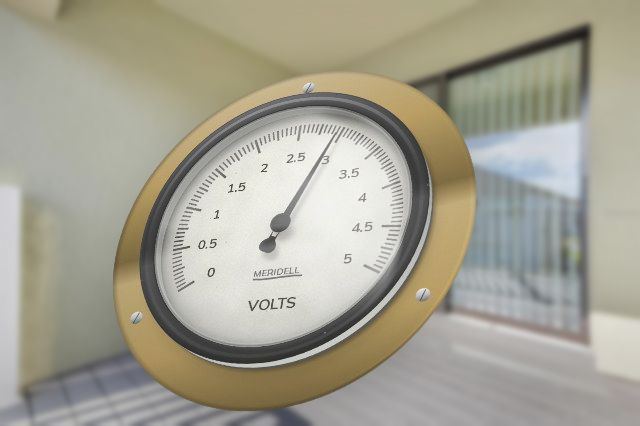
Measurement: 3 V
